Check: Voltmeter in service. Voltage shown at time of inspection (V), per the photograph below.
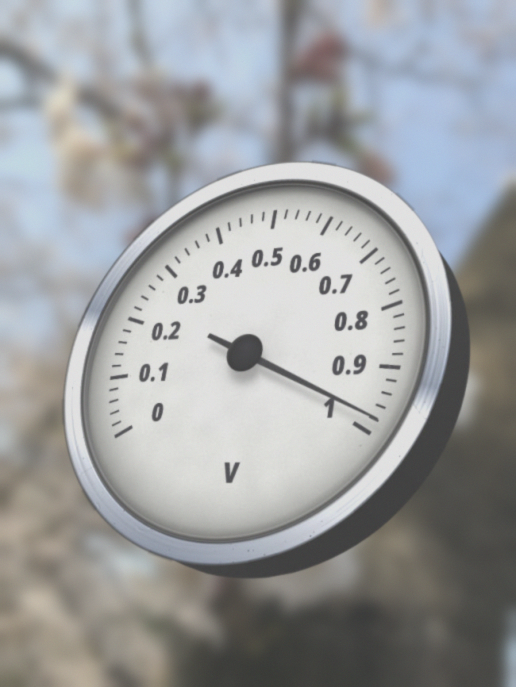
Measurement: 0.98 V
